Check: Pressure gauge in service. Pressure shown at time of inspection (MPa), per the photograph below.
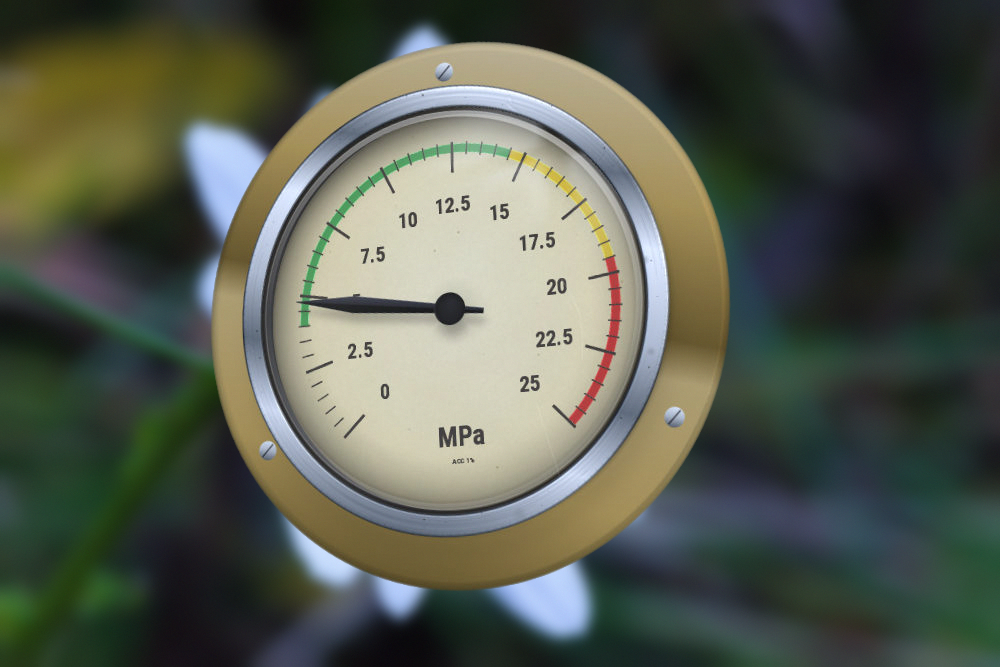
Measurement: 4.75 MPa
